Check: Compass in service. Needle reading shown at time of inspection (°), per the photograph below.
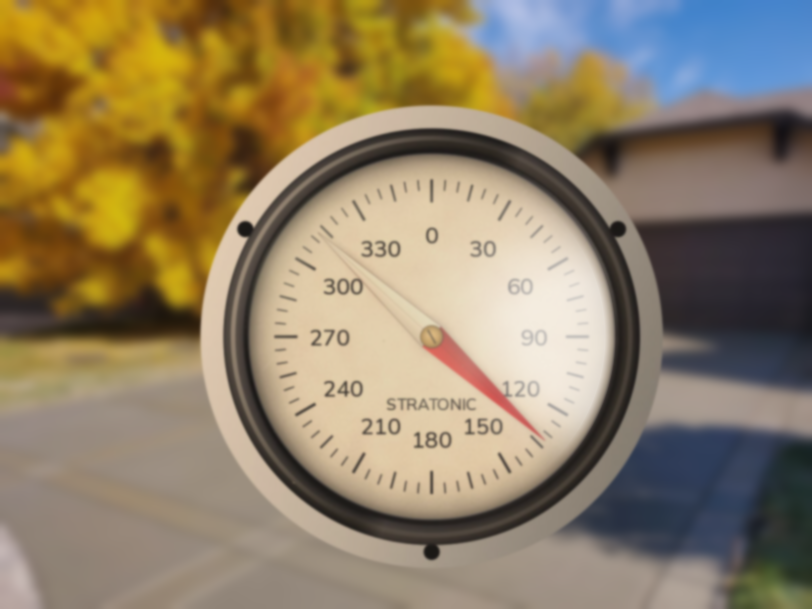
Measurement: 132.5 °
